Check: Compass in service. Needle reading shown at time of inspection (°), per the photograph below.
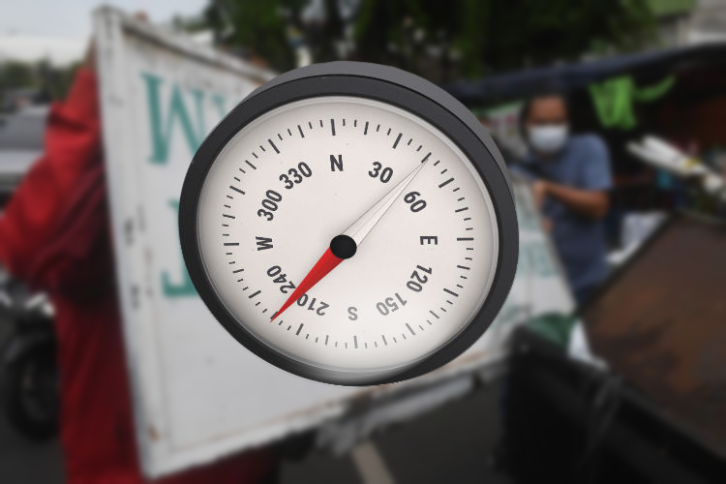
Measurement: 225 °
